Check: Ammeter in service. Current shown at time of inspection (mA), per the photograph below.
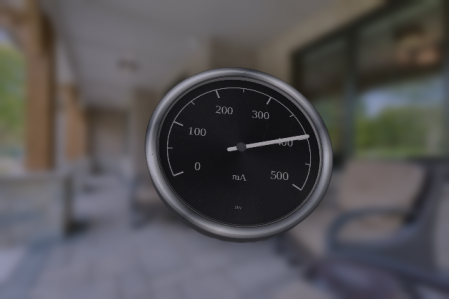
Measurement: 400 mA
